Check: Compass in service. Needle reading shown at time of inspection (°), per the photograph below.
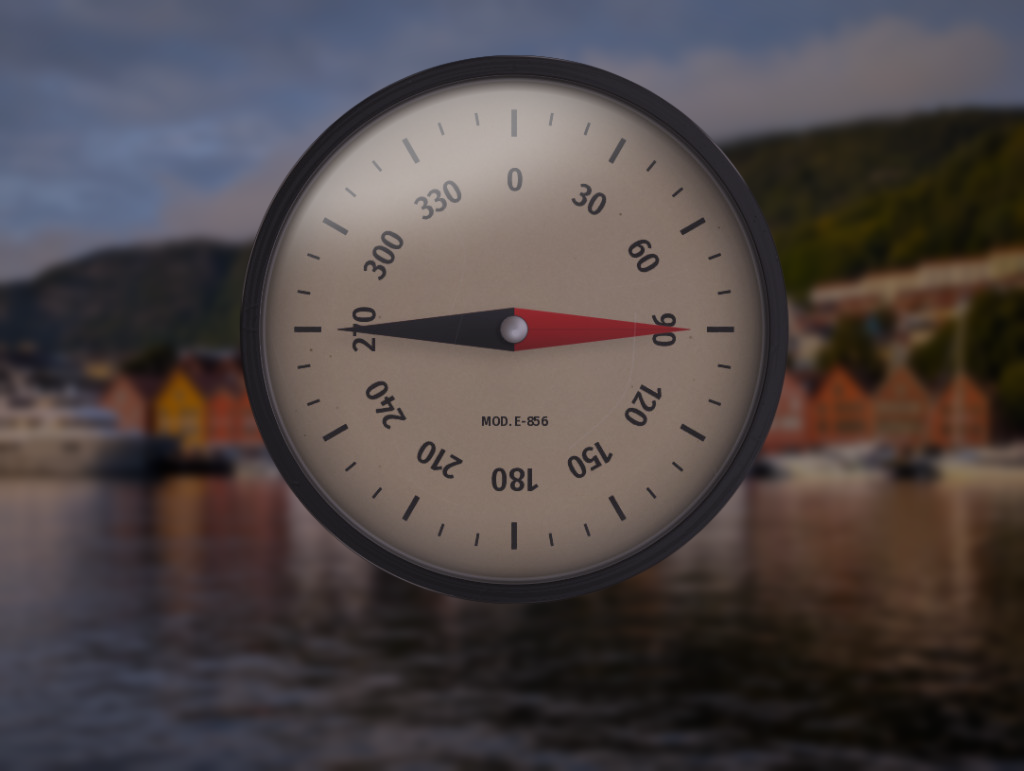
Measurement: 90 °
